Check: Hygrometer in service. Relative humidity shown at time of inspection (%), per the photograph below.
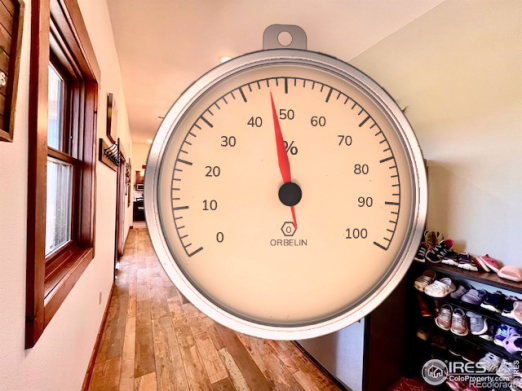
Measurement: 46 %
